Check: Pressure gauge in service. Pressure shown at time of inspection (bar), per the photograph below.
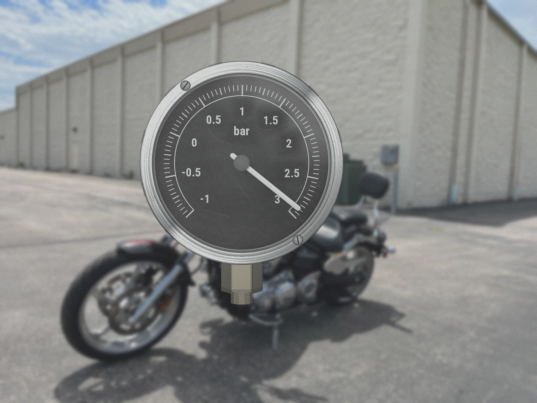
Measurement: 2.9 bar
